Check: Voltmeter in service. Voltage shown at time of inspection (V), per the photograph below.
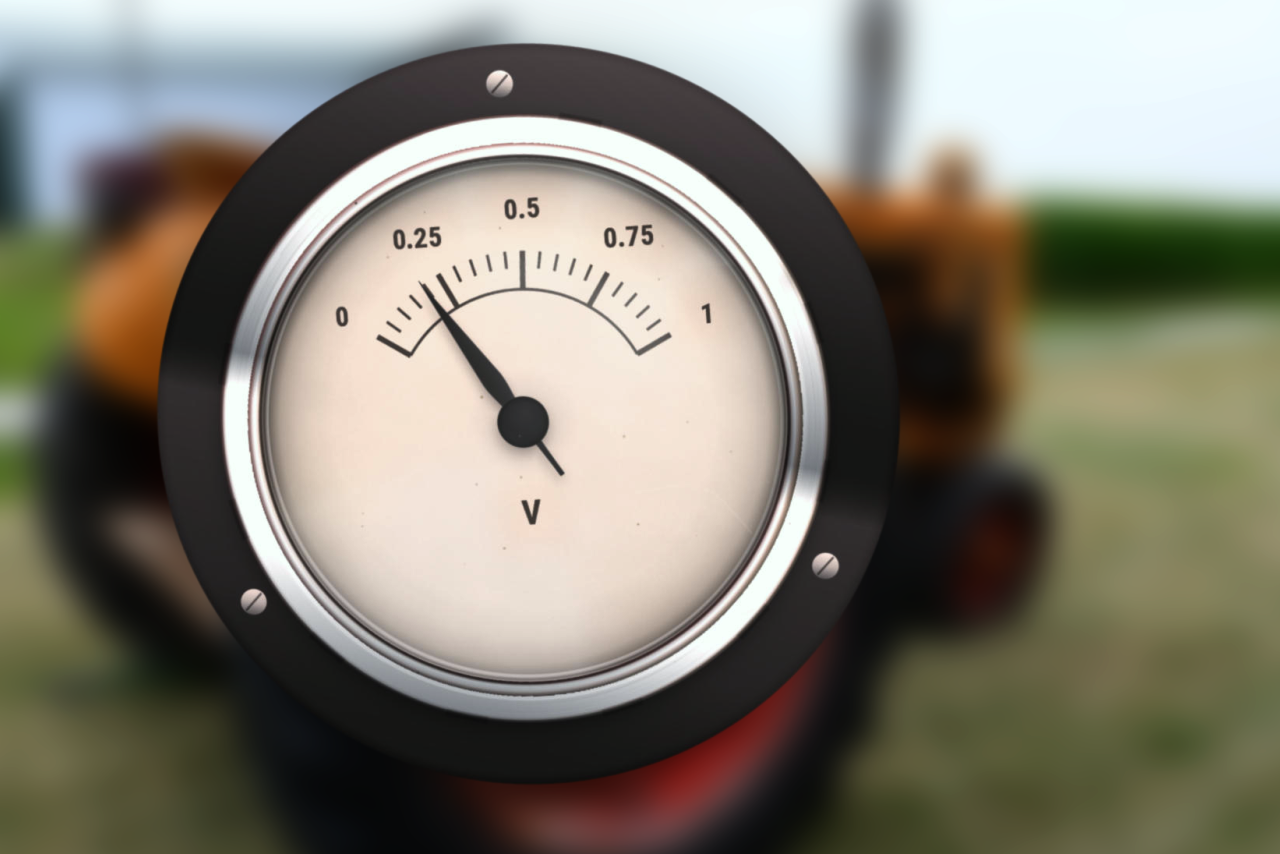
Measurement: 0.2 V
